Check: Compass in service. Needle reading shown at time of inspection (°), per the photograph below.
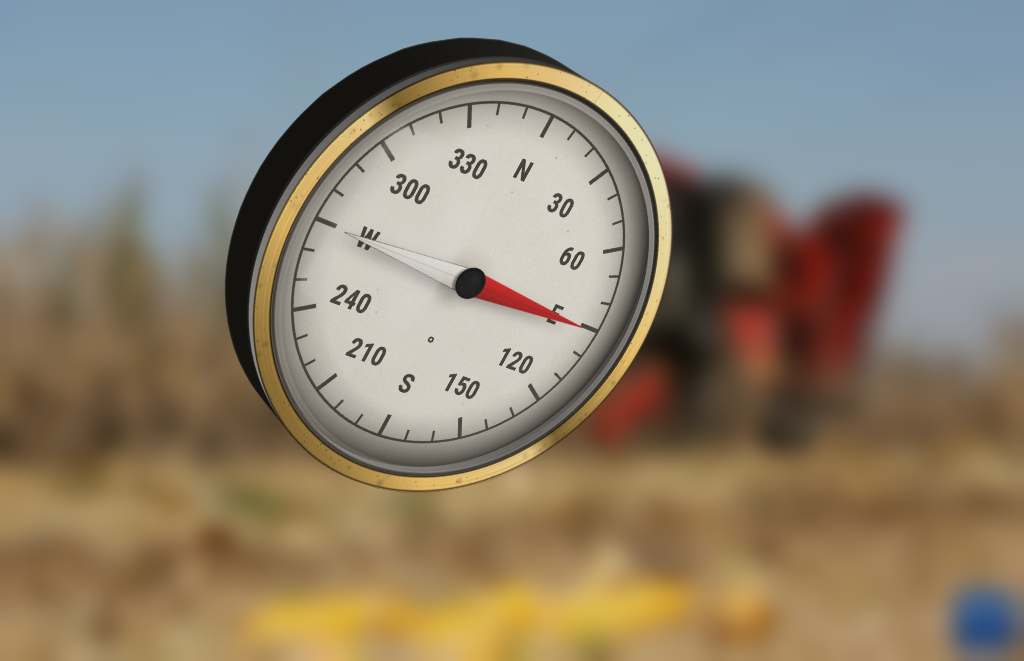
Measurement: 90 °
